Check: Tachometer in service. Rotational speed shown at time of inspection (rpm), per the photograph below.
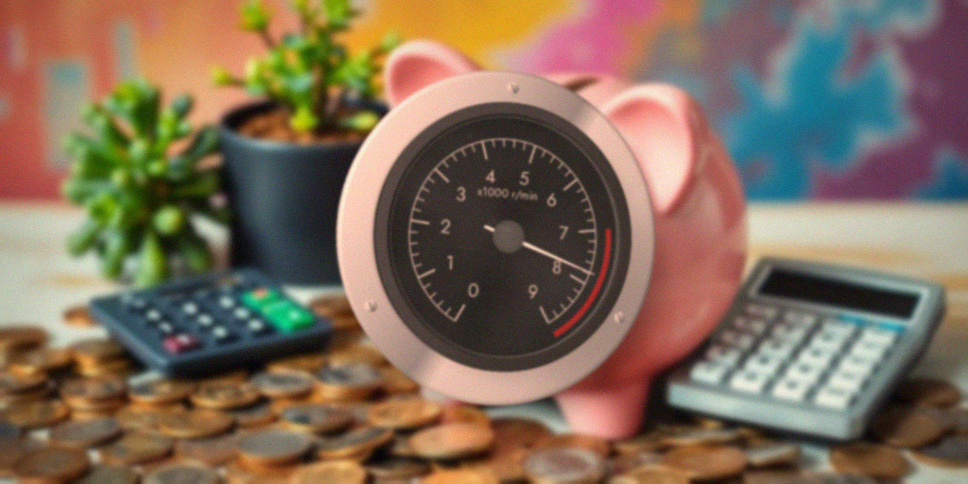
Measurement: 7800 rpm
